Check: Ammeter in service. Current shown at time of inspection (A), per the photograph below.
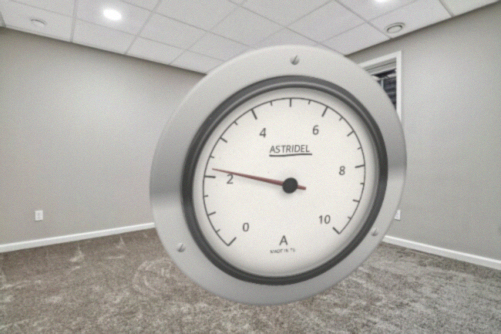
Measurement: 2.25 A
